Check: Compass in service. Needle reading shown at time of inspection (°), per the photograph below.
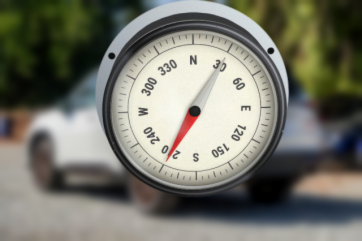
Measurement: 210 °
